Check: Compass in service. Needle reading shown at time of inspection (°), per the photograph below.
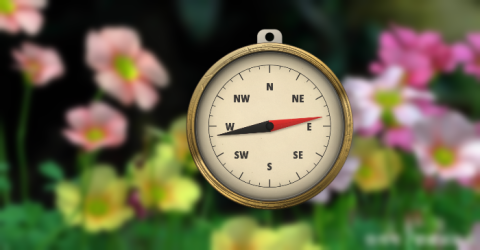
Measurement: 80 °
